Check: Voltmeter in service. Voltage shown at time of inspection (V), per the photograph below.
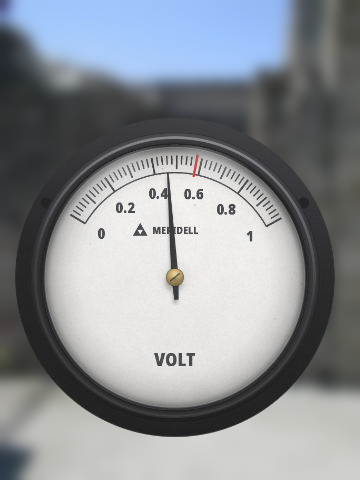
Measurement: 0.46 V
